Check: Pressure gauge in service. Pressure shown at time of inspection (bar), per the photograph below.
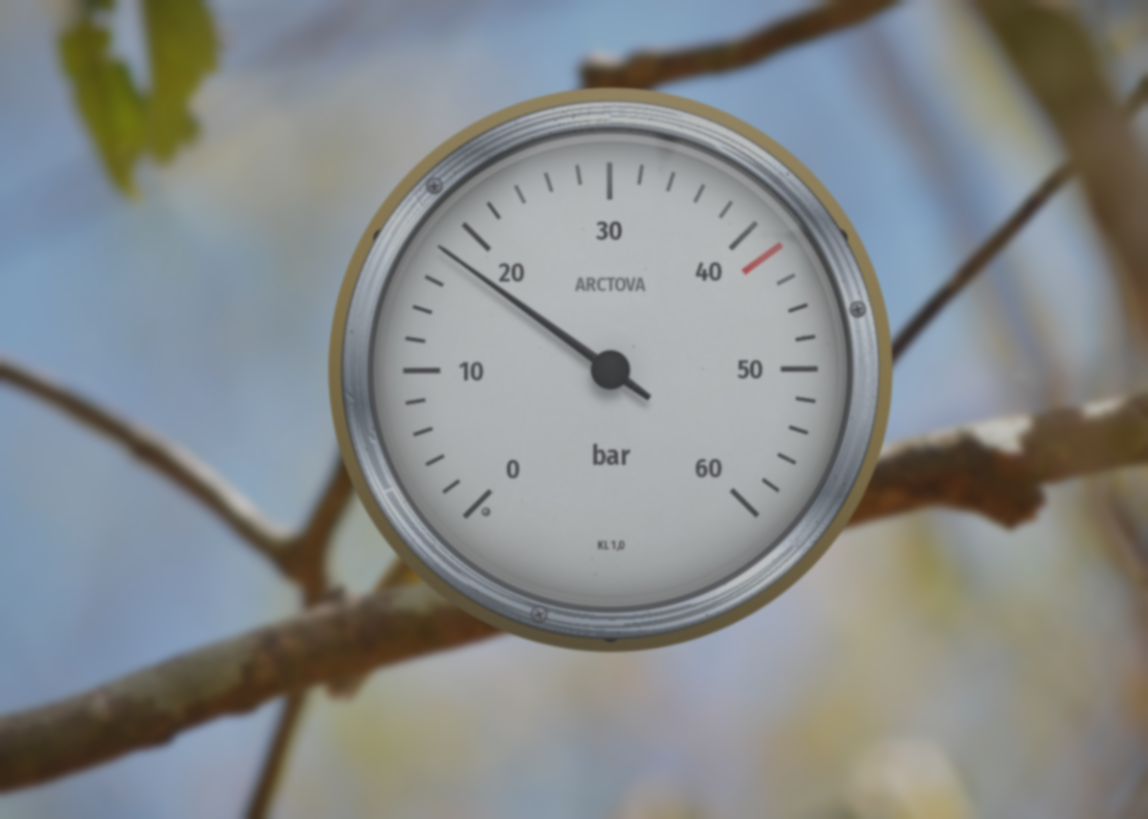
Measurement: 18 bar
